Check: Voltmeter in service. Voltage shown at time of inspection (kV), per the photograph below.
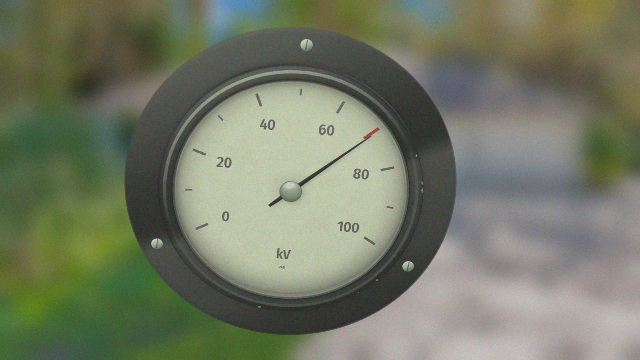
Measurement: 70 kV
